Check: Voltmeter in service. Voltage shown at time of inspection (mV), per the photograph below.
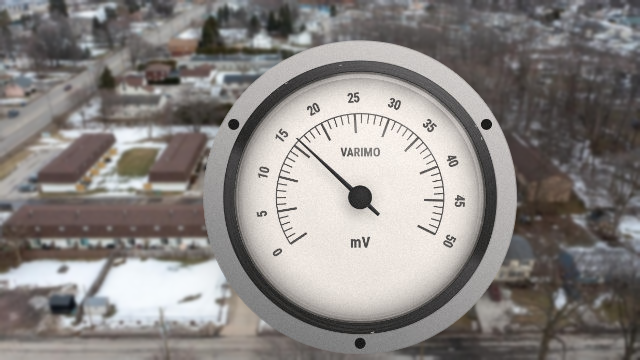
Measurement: 16 mV
